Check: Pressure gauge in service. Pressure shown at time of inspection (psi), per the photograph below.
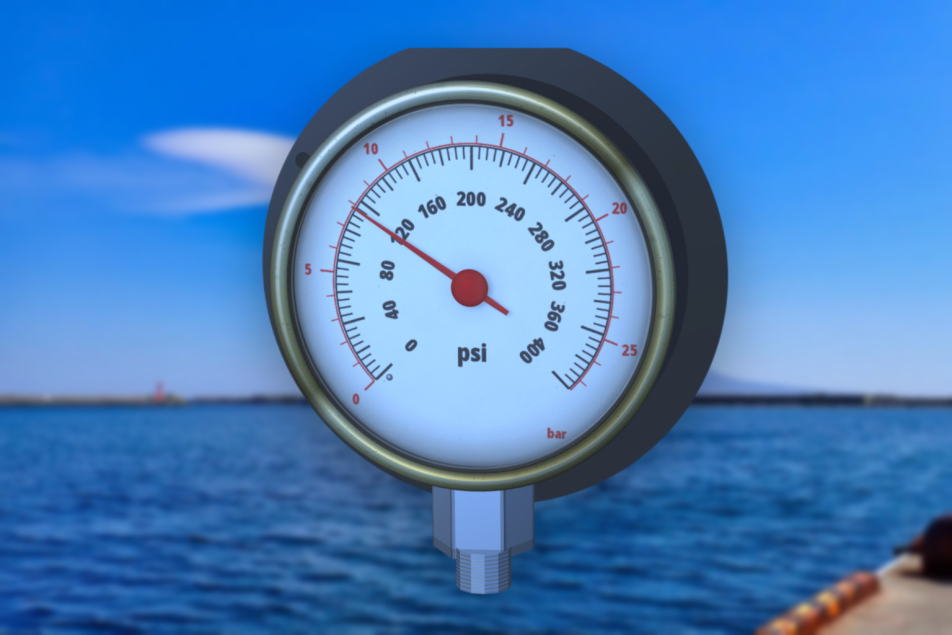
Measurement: 115 psi
